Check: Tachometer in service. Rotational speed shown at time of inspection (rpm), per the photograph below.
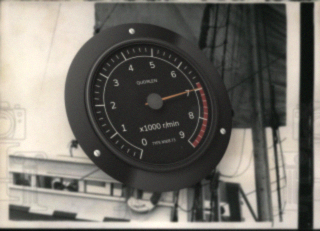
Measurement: 7000 rpm
